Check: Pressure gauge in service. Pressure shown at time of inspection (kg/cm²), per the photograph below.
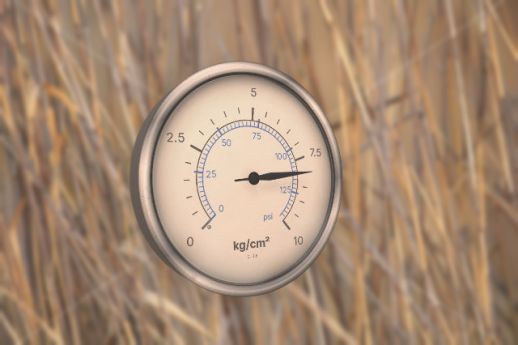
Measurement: 8 kg/cm²
